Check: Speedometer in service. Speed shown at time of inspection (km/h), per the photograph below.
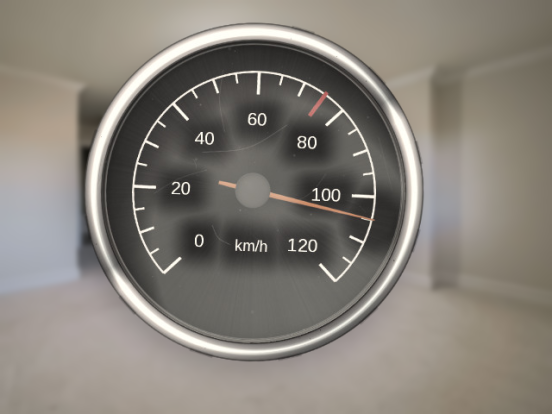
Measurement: 105 km/h
